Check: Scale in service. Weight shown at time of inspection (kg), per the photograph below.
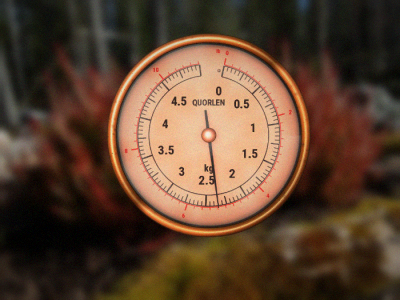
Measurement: 2.35 kg
